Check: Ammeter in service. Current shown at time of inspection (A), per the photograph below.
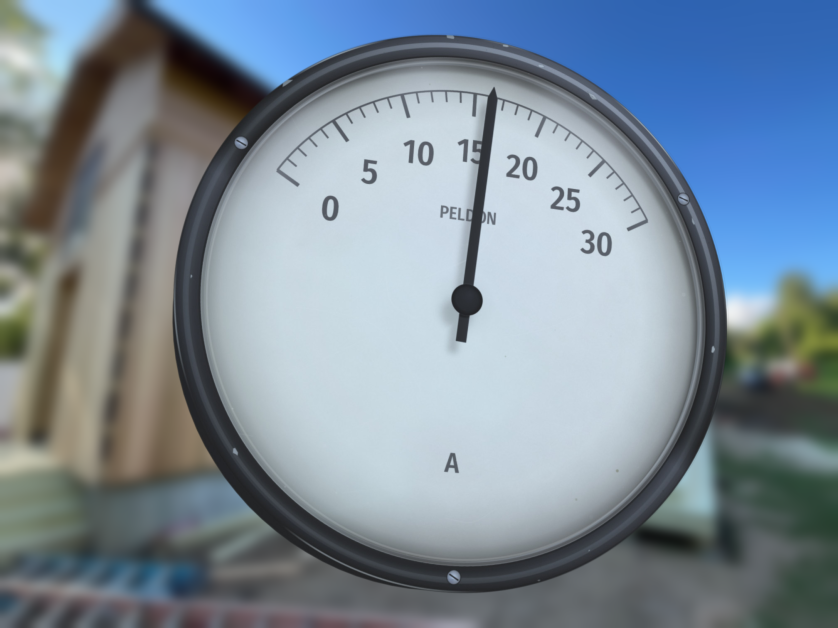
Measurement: 16 A
